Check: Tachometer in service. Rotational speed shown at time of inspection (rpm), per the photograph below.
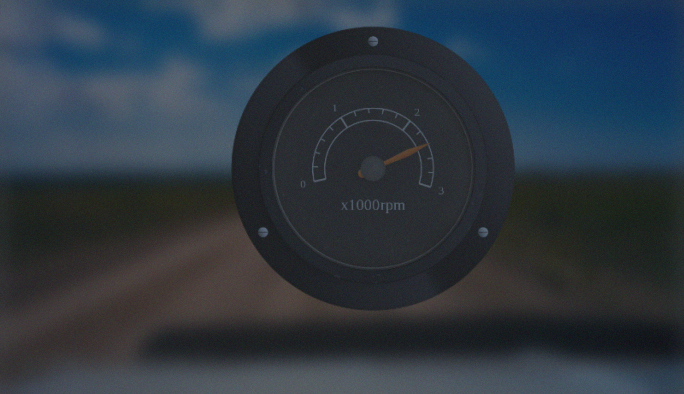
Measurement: 2400 rpm
